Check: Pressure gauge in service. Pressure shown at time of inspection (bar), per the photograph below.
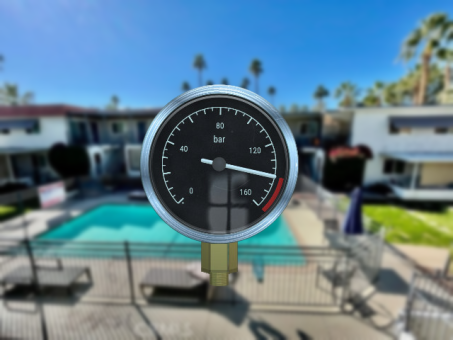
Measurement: 140 bar
